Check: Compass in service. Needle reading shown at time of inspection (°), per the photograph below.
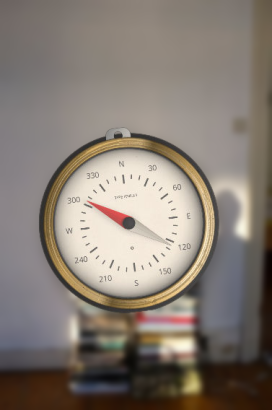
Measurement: 305 °
